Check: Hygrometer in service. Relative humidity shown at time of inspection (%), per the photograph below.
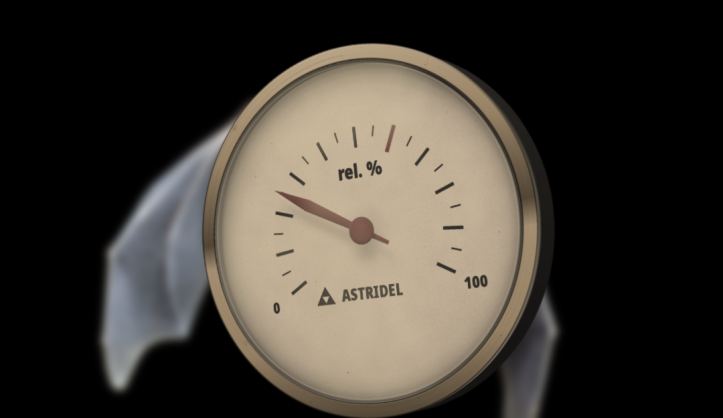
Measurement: 25 %
